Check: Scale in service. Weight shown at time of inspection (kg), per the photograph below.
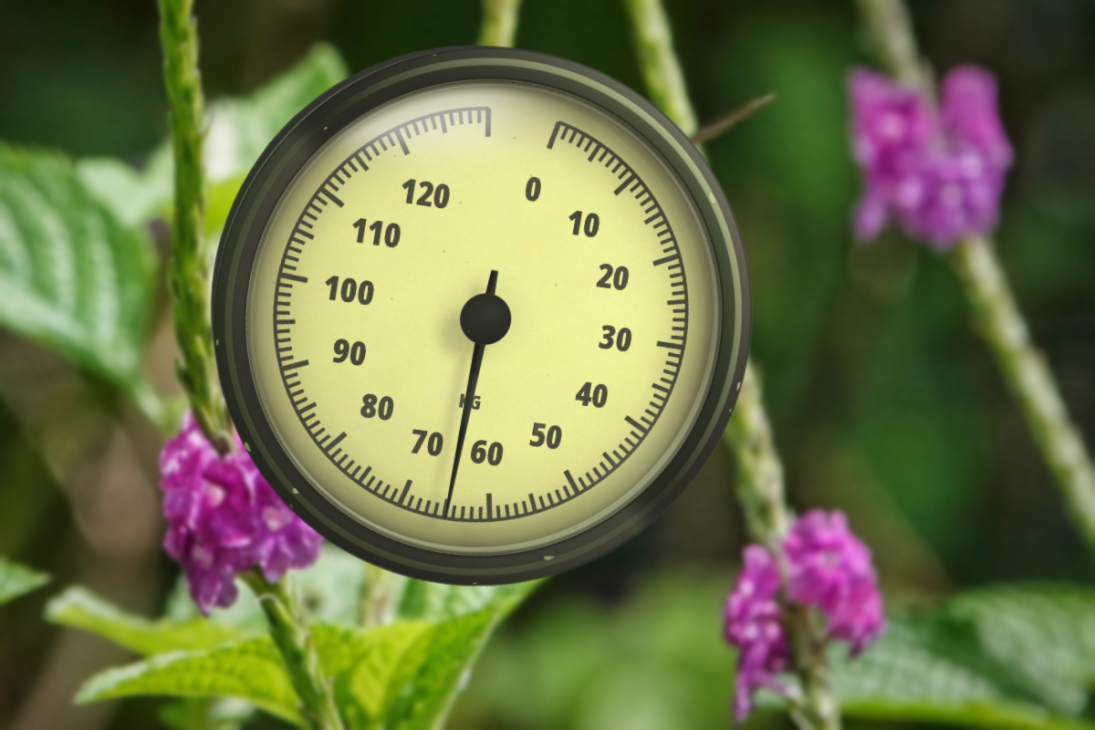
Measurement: 65 kg
